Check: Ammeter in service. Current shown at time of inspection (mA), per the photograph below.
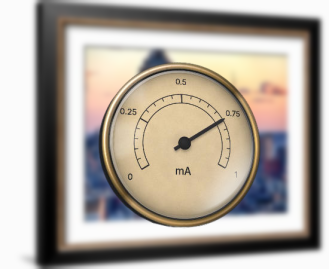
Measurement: 0.75 mA
